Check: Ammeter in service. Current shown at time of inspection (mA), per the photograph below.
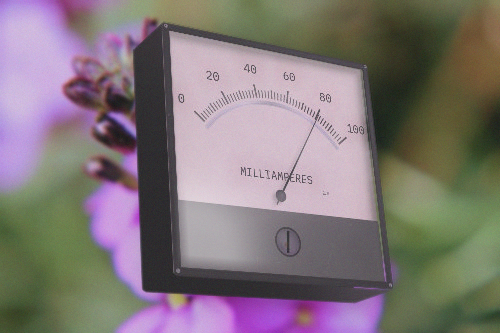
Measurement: 80 mA
